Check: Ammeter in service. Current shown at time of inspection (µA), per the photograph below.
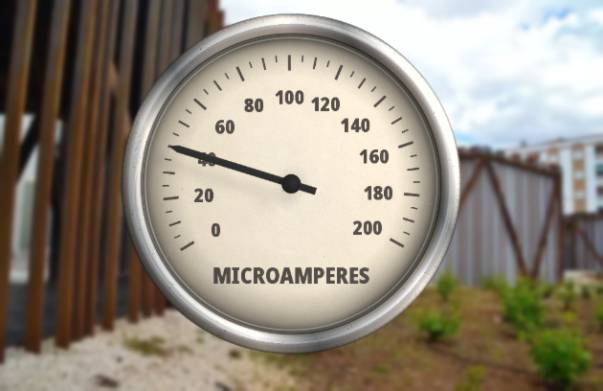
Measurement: 40 µA
